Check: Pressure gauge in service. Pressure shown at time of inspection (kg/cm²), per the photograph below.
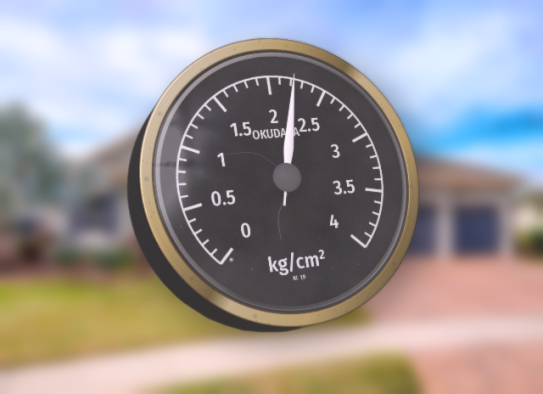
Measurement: 2.2 kg/cm²
